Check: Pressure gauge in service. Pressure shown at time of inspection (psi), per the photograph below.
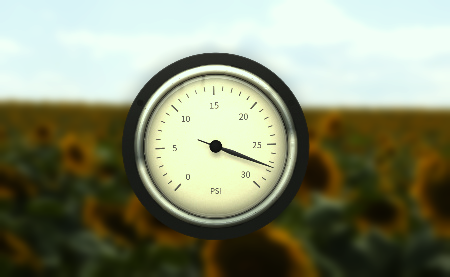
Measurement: 27.5 psi
